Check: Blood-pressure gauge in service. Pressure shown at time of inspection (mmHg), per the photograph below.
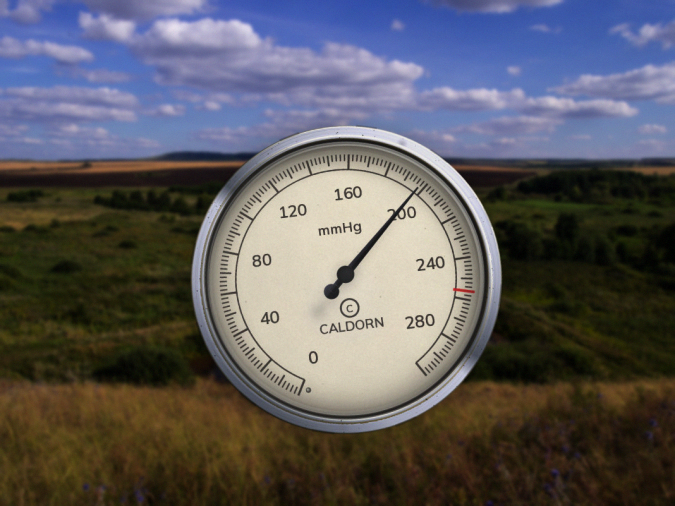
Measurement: 198 mmHg
